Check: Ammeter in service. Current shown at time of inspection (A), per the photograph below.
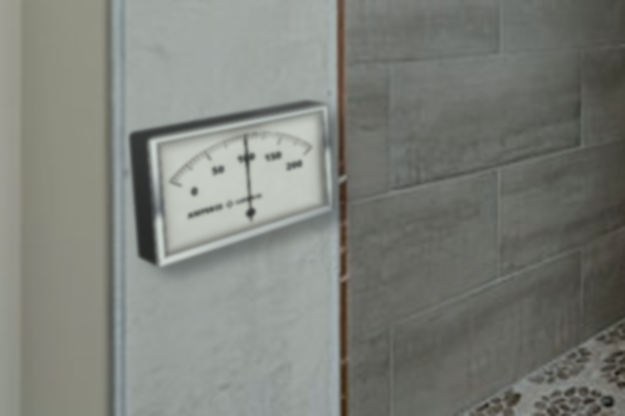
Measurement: 100 A
